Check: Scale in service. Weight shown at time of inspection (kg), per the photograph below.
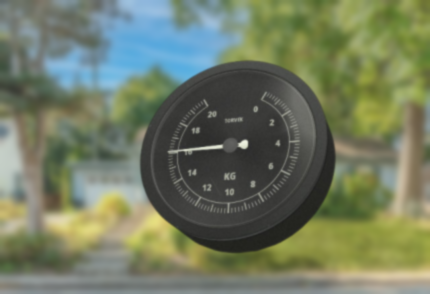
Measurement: 16 kg
